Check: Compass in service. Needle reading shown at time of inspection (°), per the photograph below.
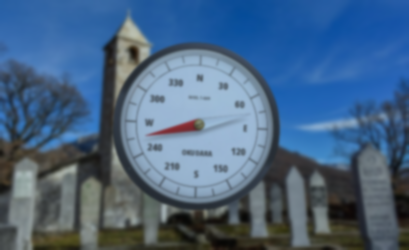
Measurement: 255 °
